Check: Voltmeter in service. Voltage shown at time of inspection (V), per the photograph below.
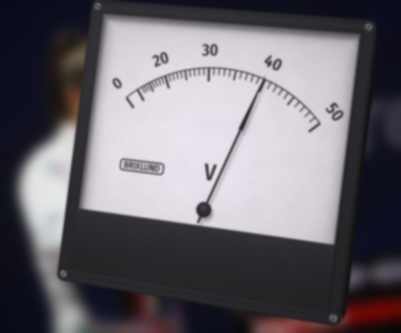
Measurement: 40 V
